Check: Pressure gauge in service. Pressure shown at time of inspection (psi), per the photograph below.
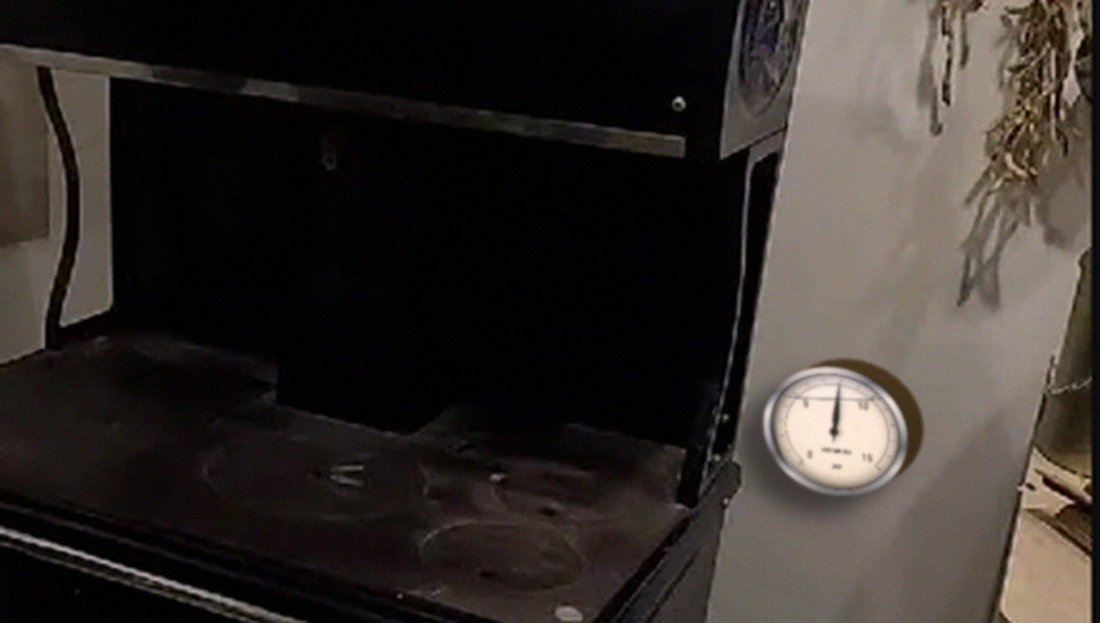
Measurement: 8 psi
